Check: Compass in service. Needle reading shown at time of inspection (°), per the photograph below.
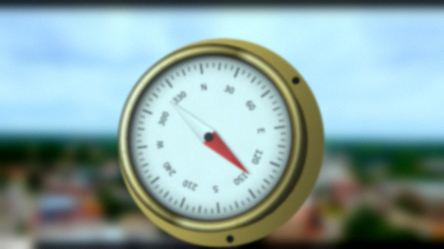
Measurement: 140 °
